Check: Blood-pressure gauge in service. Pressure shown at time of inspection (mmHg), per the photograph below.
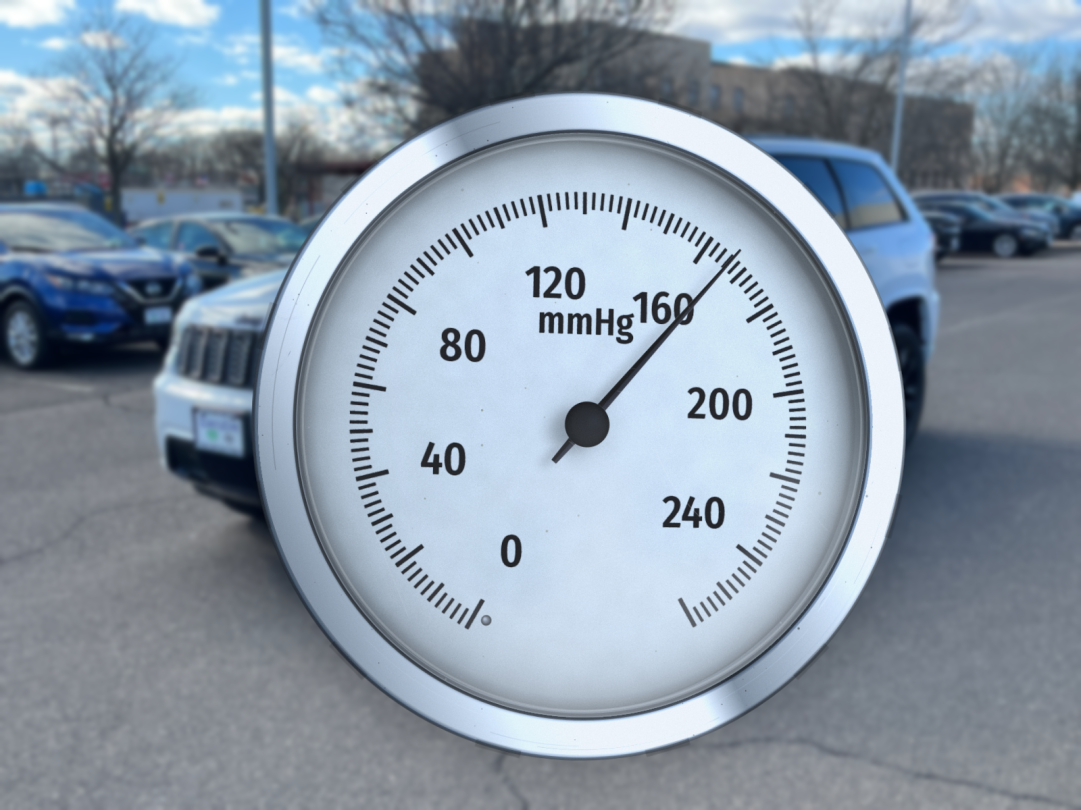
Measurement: 166 mmHg
